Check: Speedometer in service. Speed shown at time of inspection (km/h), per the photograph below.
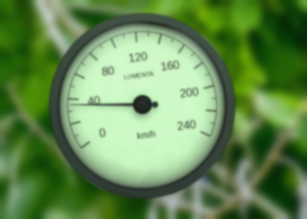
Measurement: 35 km/h
